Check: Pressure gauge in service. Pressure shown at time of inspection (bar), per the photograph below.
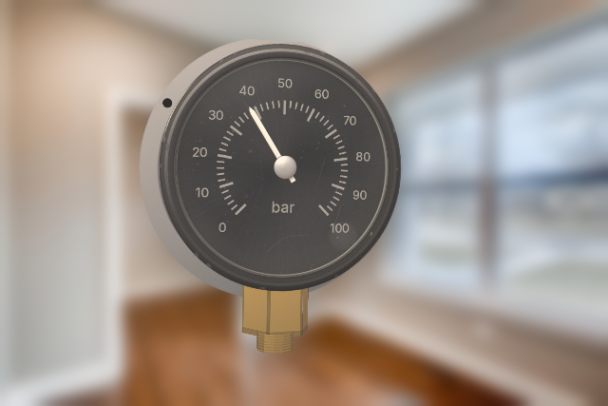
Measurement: 38 bar
